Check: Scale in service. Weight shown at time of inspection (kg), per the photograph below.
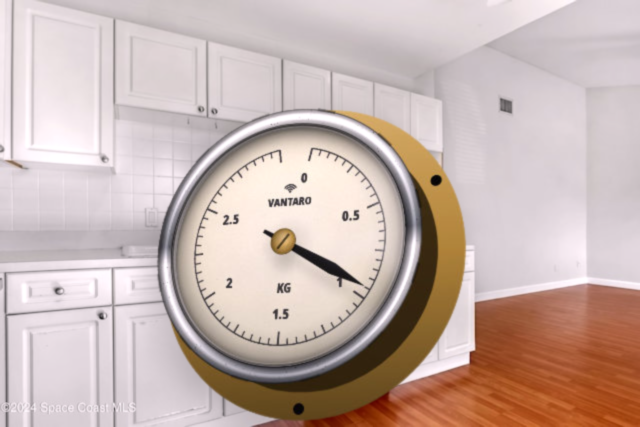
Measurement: 0.95 kg
